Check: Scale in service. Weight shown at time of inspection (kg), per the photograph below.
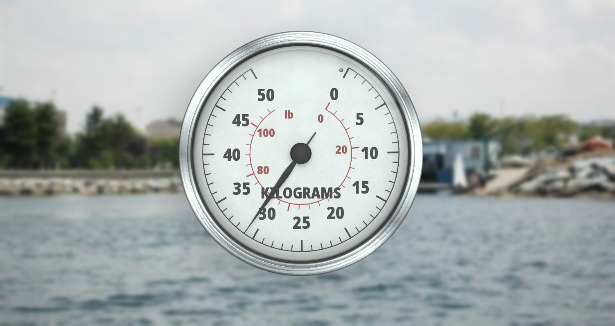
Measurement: 31 kg
